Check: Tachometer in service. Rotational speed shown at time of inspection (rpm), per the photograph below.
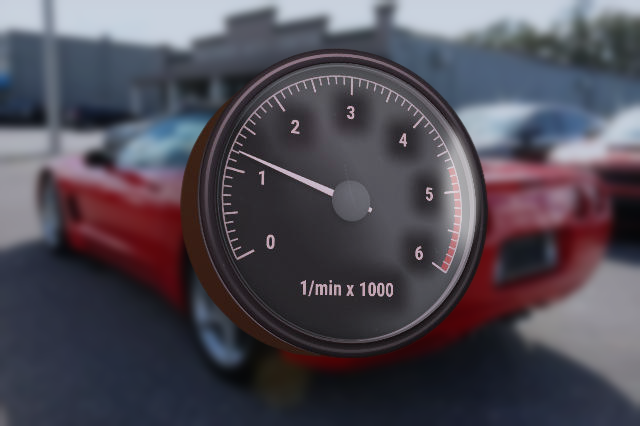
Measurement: 1200 rpm
